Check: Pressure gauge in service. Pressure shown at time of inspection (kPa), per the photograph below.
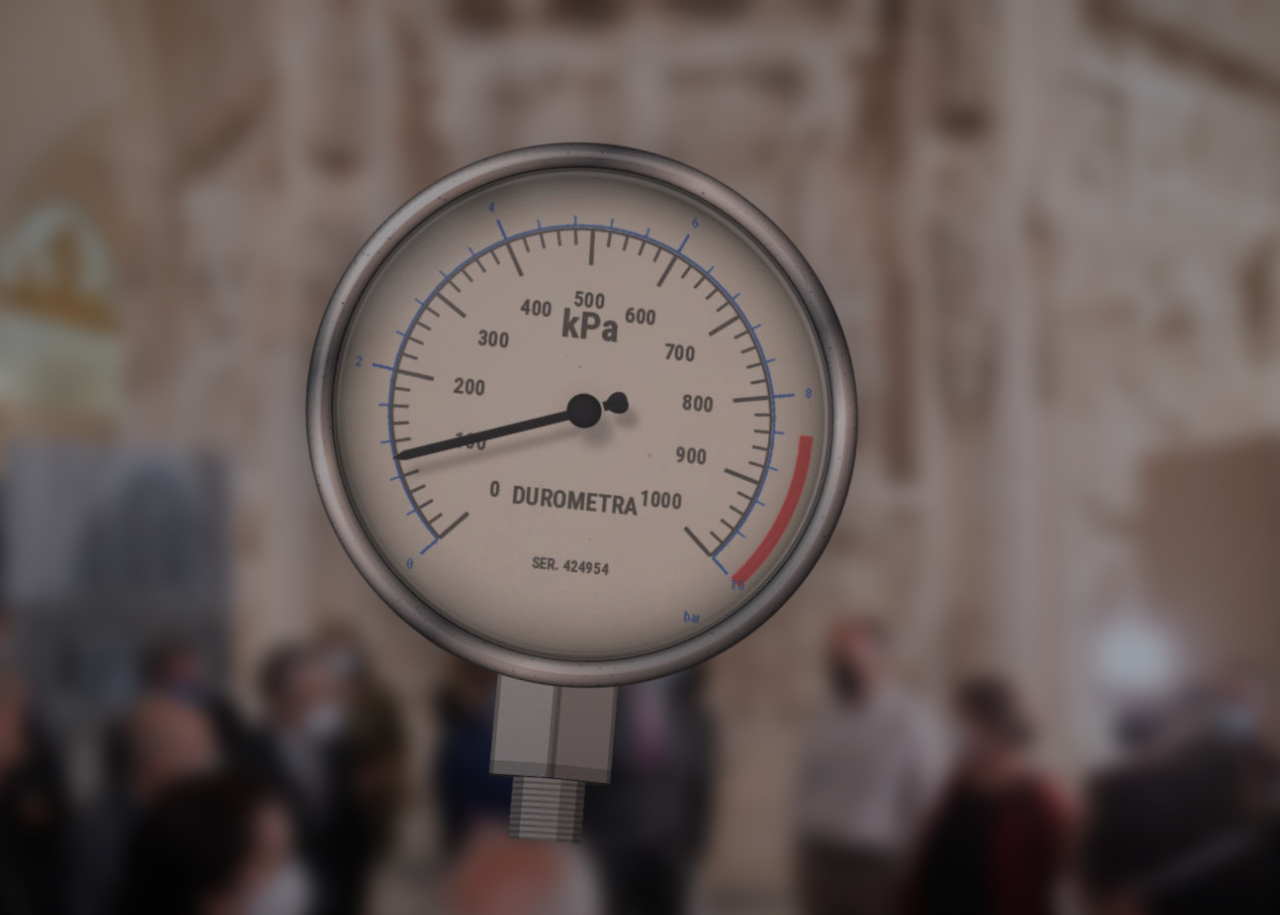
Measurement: 100 kPa
